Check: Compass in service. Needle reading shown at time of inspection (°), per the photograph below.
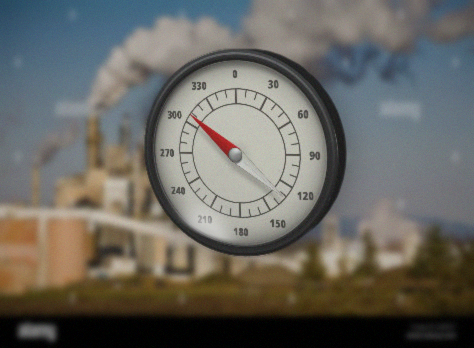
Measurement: 310 °
